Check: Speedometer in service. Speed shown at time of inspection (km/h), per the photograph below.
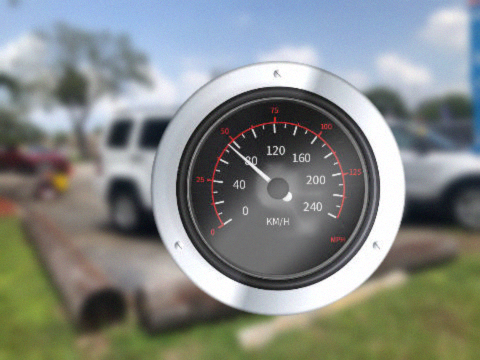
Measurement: 75 km/h
